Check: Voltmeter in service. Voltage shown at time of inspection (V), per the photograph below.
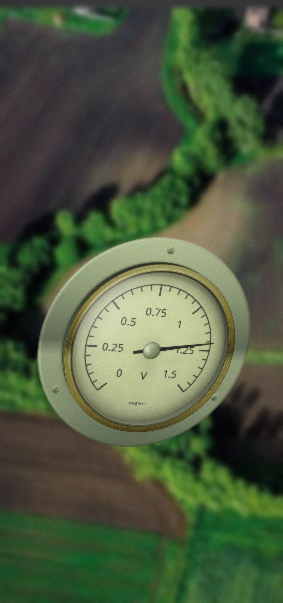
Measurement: 1.2 V
